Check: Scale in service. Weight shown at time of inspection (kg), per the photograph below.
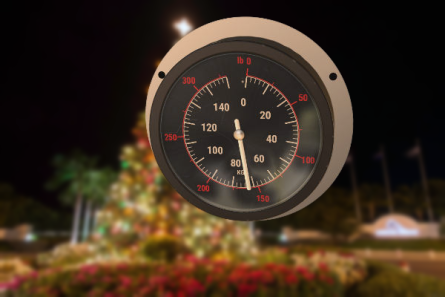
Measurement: 72 kg
